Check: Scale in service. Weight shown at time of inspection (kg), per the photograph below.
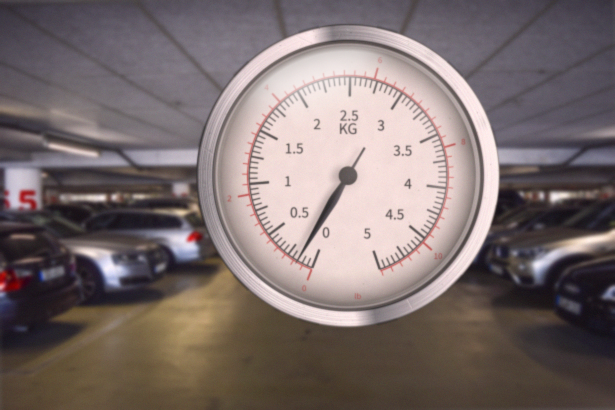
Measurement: 0.15 kg
